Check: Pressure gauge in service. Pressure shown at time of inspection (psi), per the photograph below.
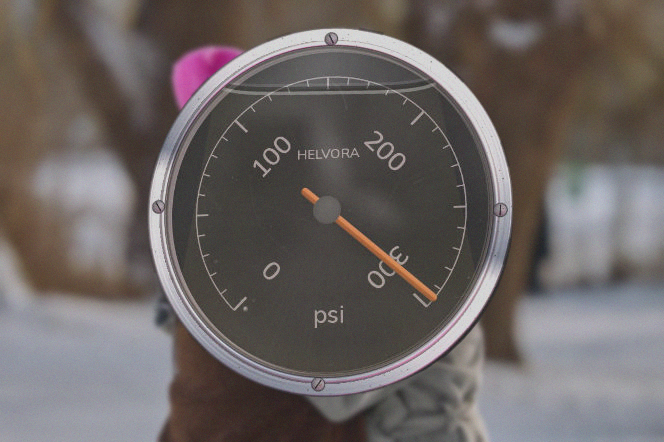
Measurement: 295 psi
